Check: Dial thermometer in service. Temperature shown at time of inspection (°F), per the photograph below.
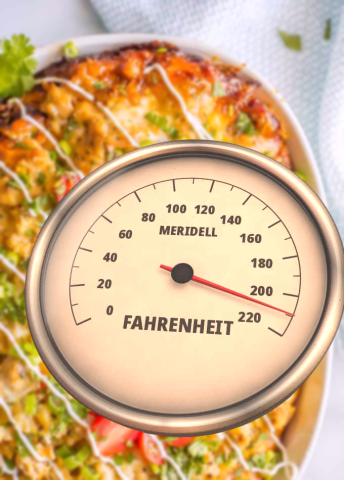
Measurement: 210 °F
